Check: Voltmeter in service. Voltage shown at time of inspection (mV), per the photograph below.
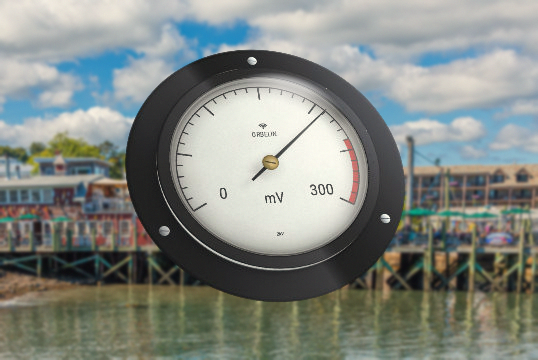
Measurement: 210 mV
